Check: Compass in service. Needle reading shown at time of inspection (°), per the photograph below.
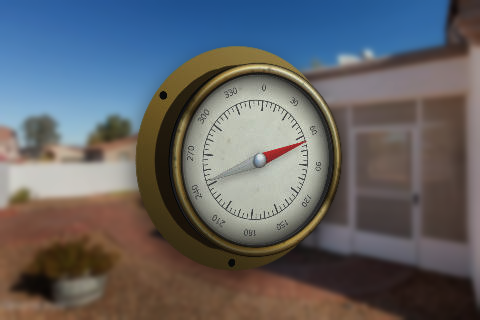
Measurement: 65 °
